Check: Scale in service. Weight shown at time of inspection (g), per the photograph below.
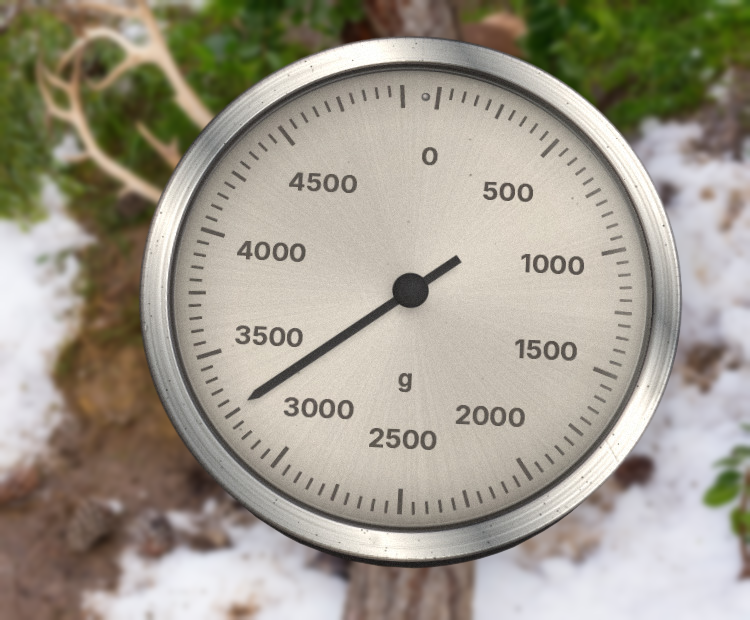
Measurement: 3250 g
